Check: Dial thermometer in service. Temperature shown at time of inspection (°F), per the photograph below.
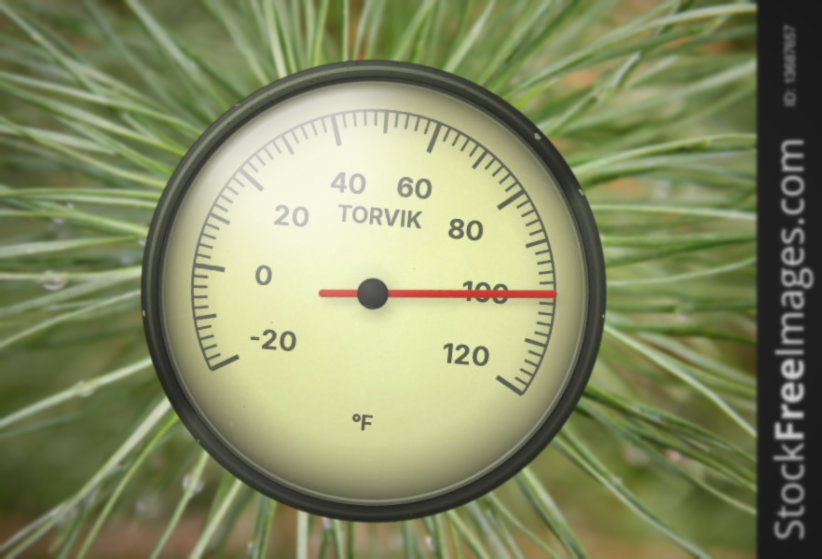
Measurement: 100 °F
